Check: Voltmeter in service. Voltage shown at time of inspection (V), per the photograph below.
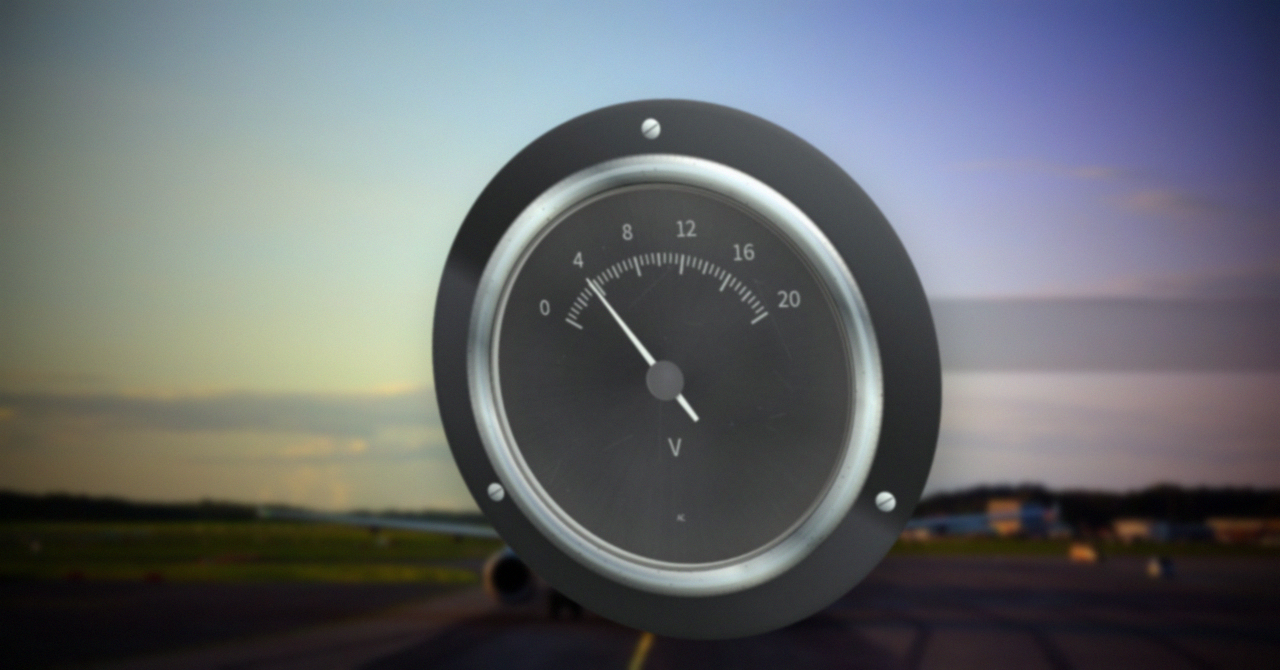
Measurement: 4 V
